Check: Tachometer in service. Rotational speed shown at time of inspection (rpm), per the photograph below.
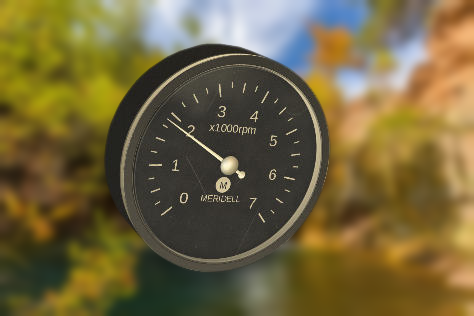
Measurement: 1875 rpm
